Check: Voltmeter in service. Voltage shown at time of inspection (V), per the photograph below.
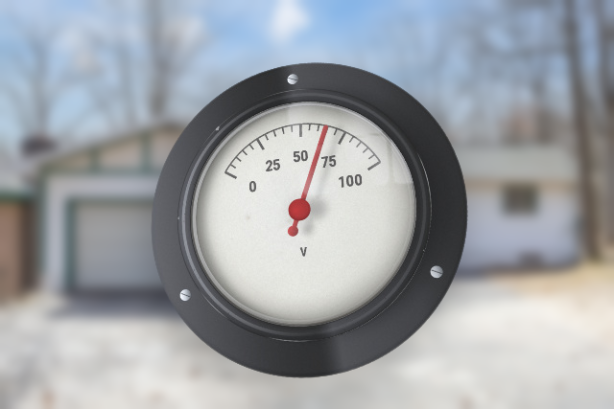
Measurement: 65 V
